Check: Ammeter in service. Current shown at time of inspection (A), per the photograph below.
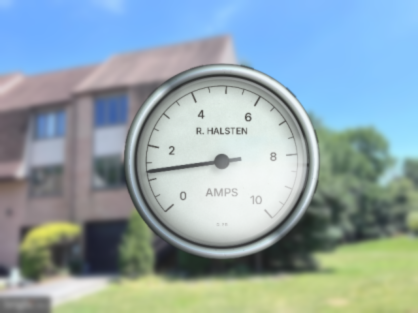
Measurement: 1.25 A
